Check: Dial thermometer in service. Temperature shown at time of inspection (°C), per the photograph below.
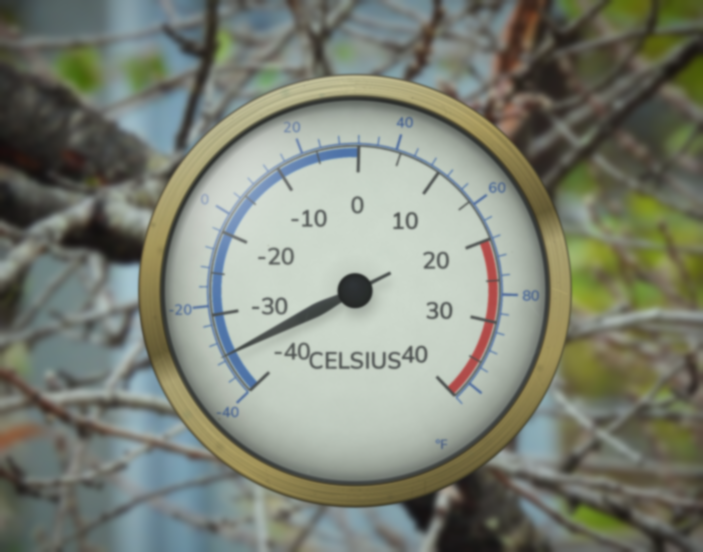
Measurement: -35 °C
